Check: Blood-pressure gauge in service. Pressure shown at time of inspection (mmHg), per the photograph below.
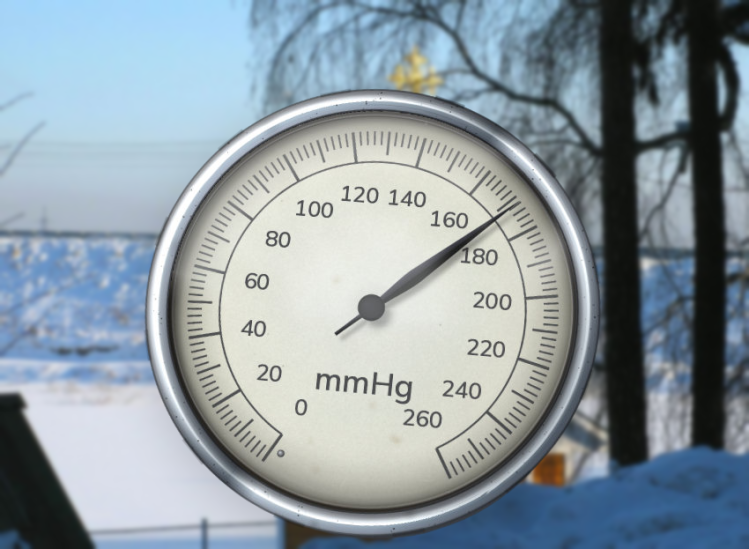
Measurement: 172 mmHg
